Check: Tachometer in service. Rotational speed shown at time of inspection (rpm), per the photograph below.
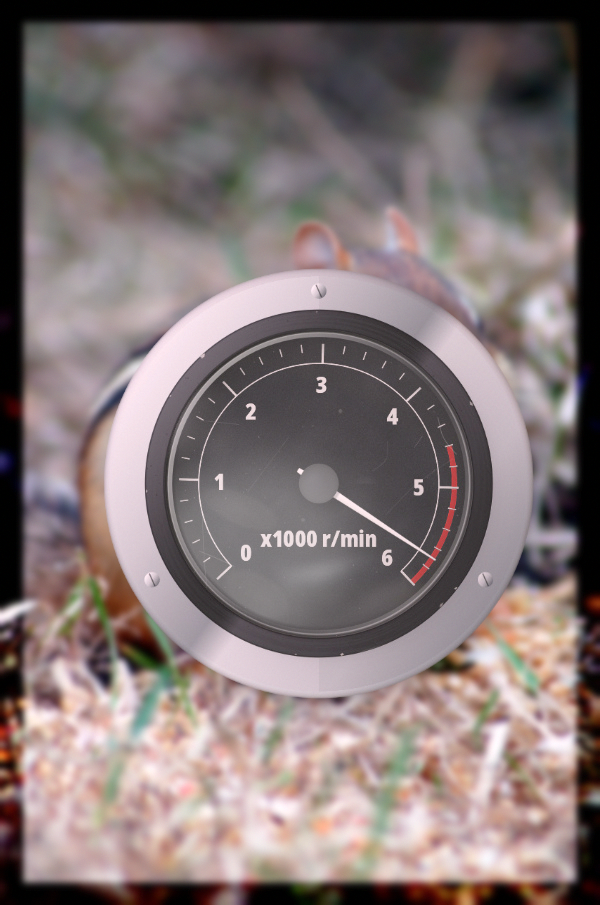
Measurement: 5700 rpm
